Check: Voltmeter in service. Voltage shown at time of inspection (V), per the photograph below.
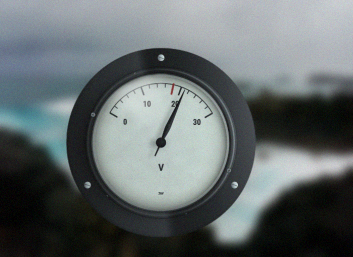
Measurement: 21 V
